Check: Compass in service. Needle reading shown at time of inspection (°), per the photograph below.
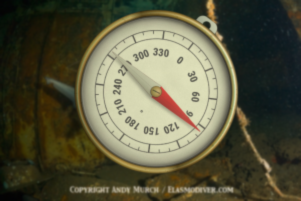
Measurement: 95 °
